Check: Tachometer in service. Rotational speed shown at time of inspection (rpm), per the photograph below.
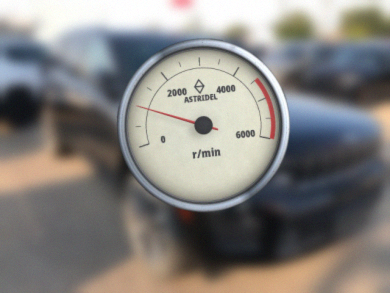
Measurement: 1000 rpm
